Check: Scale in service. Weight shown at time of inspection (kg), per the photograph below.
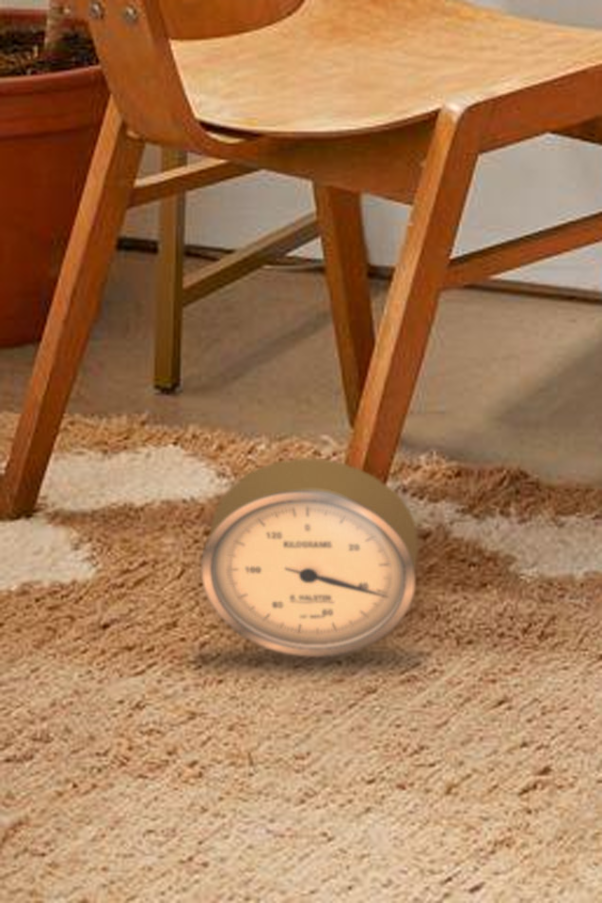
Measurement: 40 kg
